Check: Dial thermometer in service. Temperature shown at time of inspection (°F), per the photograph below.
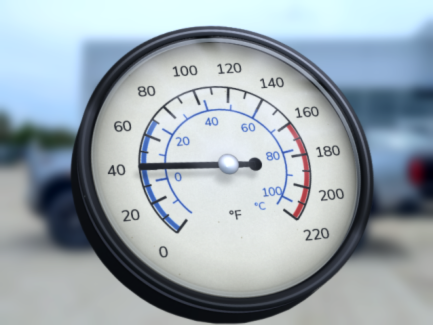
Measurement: 40 °F
